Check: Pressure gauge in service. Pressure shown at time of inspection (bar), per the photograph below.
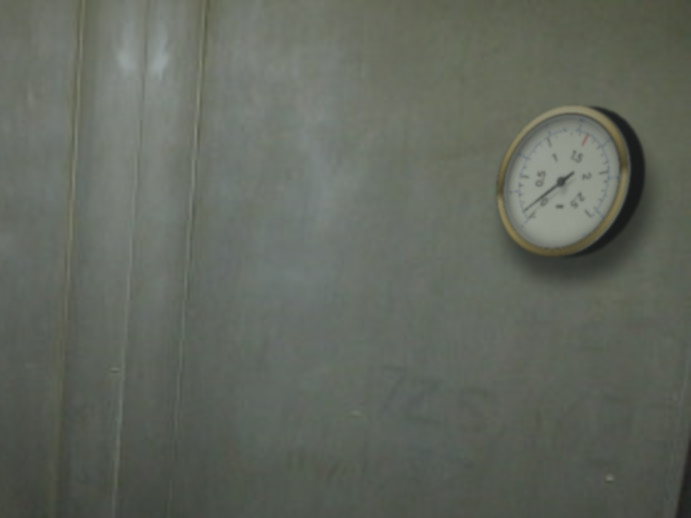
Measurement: 0.1 bar
